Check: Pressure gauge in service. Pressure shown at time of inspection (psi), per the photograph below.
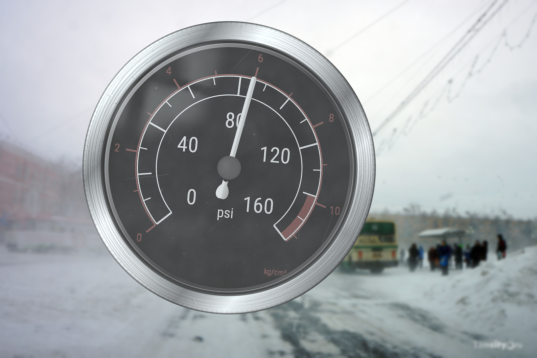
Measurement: 85 psi
